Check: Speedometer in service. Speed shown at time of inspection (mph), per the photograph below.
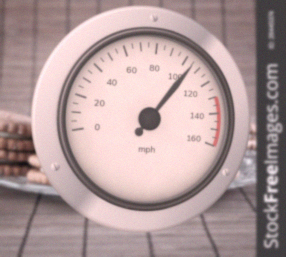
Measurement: 105 mph
